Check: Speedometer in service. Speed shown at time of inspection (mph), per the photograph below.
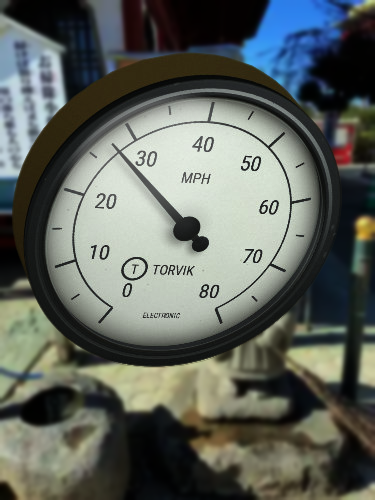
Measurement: 27.5 mph
